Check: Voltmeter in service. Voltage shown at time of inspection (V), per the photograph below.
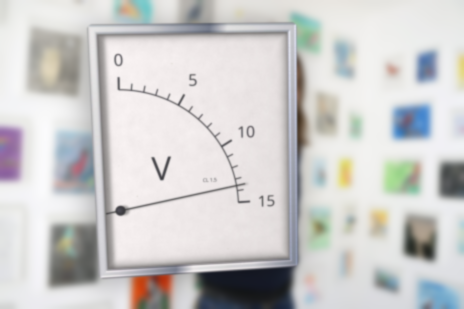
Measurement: 13.5 V
